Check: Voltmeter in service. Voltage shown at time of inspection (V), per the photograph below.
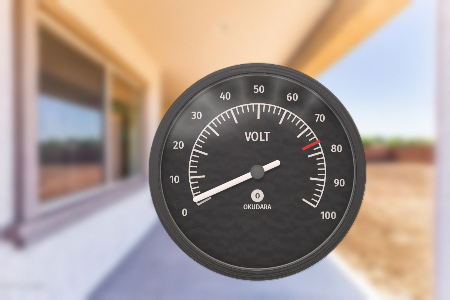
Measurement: 2 V
